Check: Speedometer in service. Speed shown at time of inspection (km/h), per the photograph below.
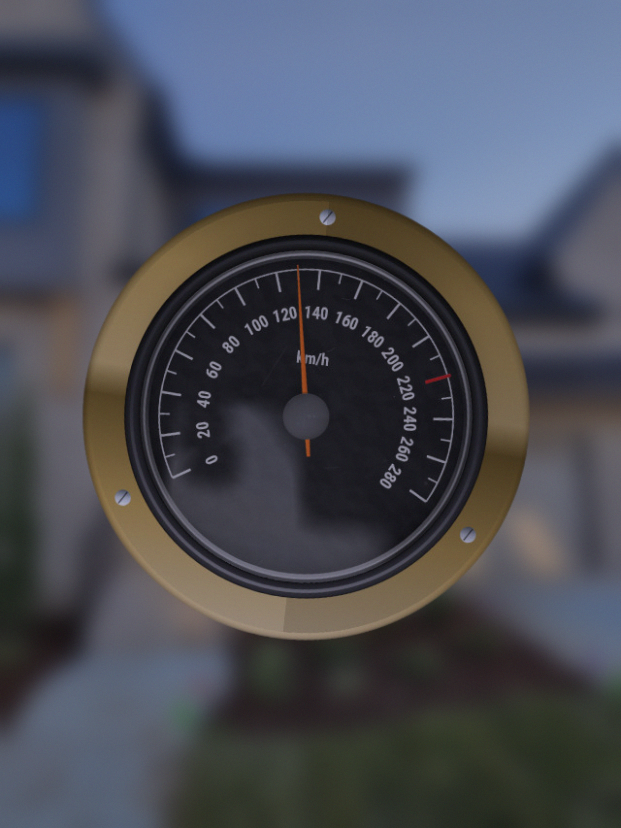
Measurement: 130 km/h
